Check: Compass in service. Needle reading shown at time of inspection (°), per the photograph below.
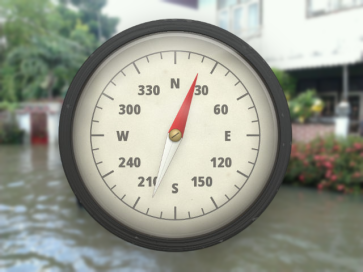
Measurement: 20 °
